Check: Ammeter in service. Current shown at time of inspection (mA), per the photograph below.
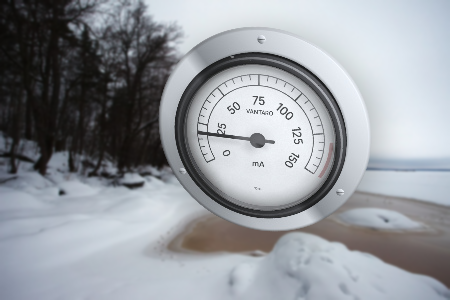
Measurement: 20 mA
